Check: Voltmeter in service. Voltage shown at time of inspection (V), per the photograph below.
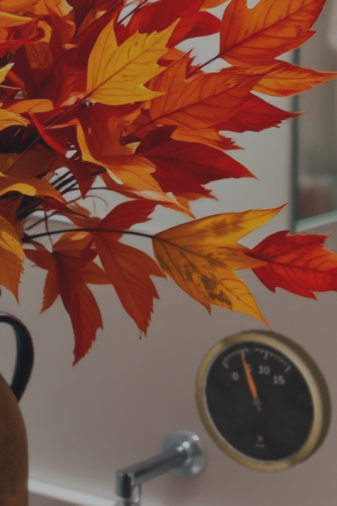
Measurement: 5 V
